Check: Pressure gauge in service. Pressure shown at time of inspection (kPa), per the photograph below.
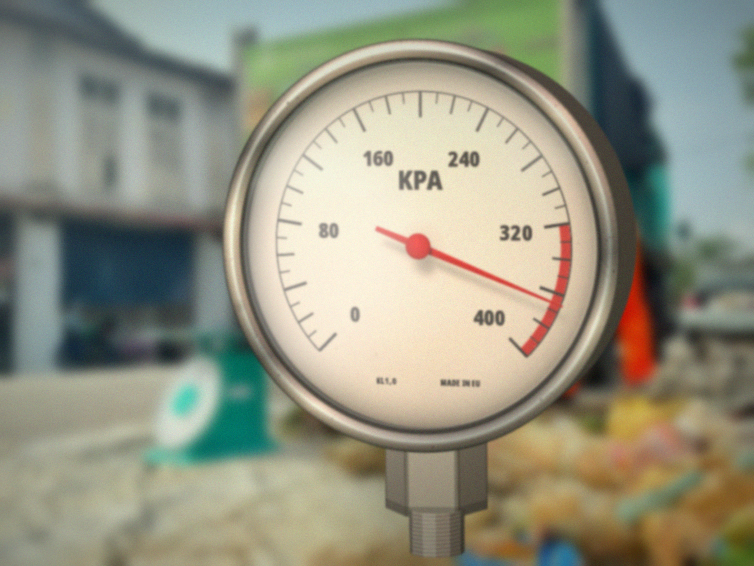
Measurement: 365 kPa
